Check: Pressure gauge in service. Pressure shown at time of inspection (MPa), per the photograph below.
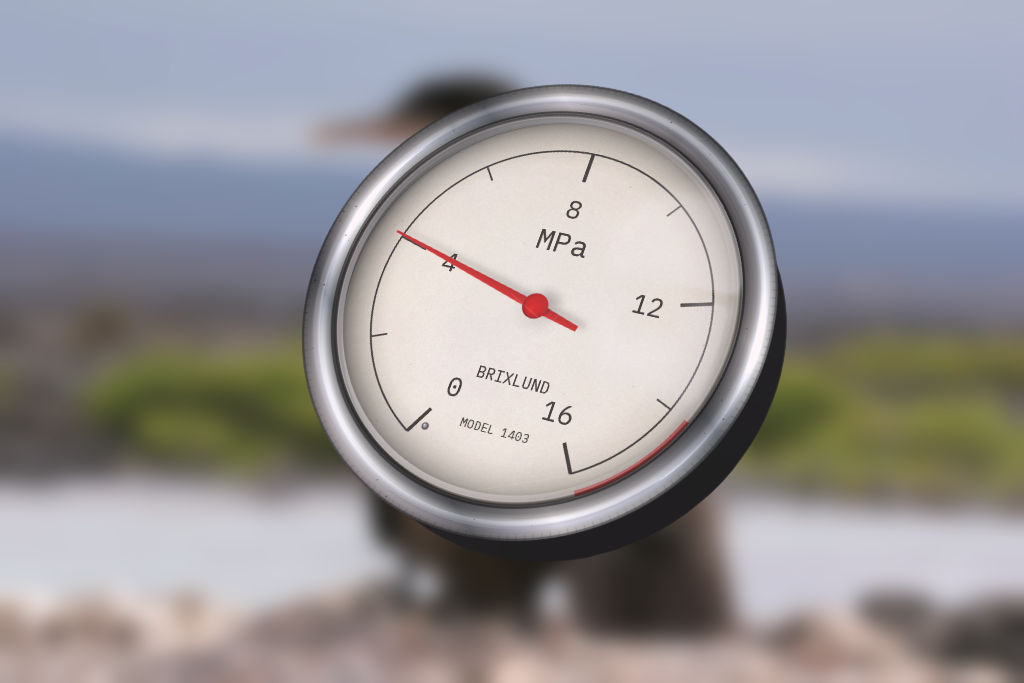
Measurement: 4 MPa
